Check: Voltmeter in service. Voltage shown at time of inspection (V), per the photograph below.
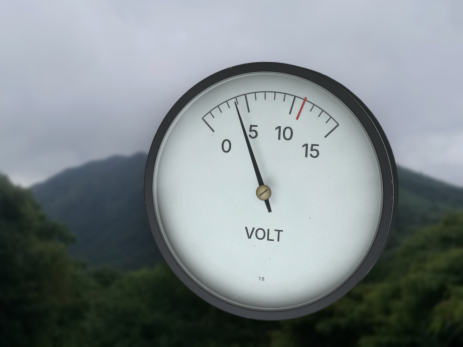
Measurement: 4 V
